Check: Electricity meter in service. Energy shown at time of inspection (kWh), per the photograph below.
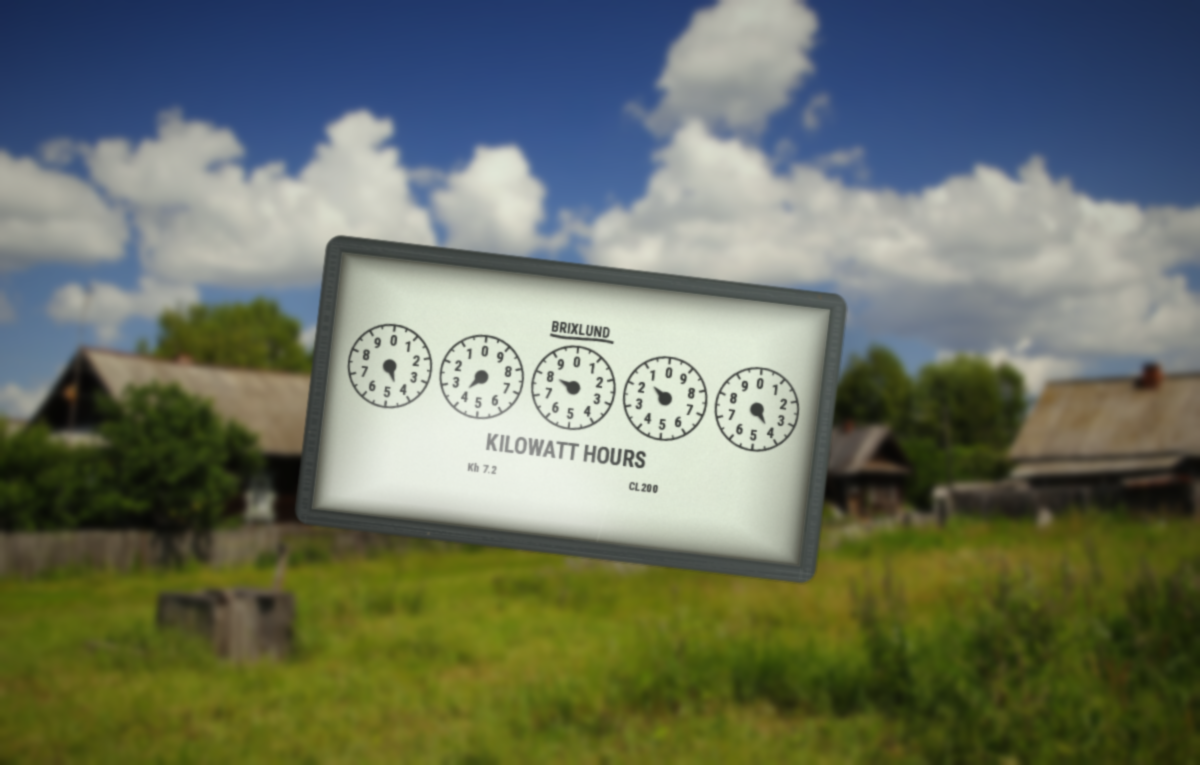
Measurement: 43814 kWh
